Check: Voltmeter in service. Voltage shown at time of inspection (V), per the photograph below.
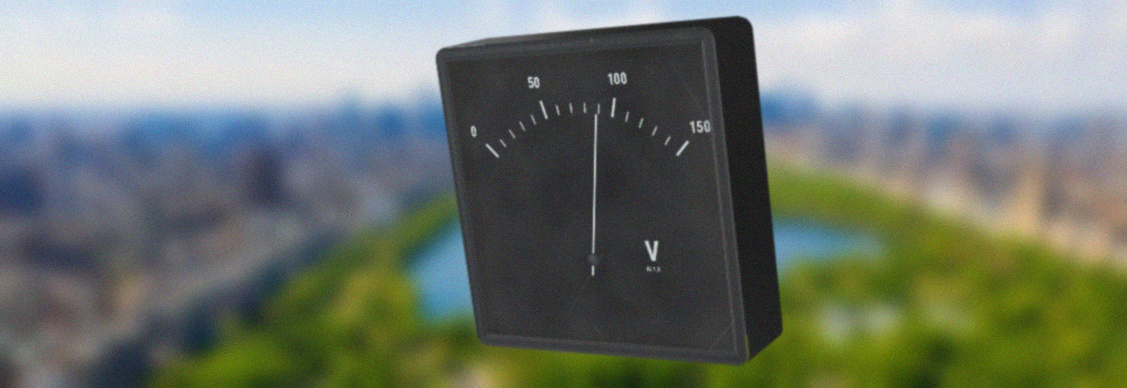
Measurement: 90 V
